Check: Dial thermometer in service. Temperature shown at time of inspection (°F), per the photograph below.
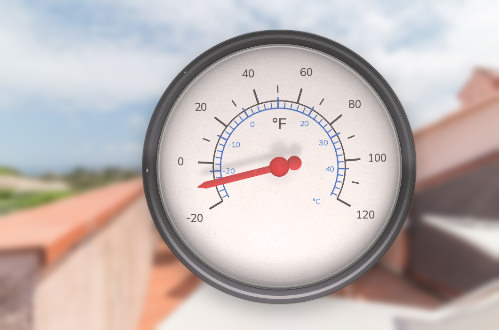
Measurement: -10 °F
